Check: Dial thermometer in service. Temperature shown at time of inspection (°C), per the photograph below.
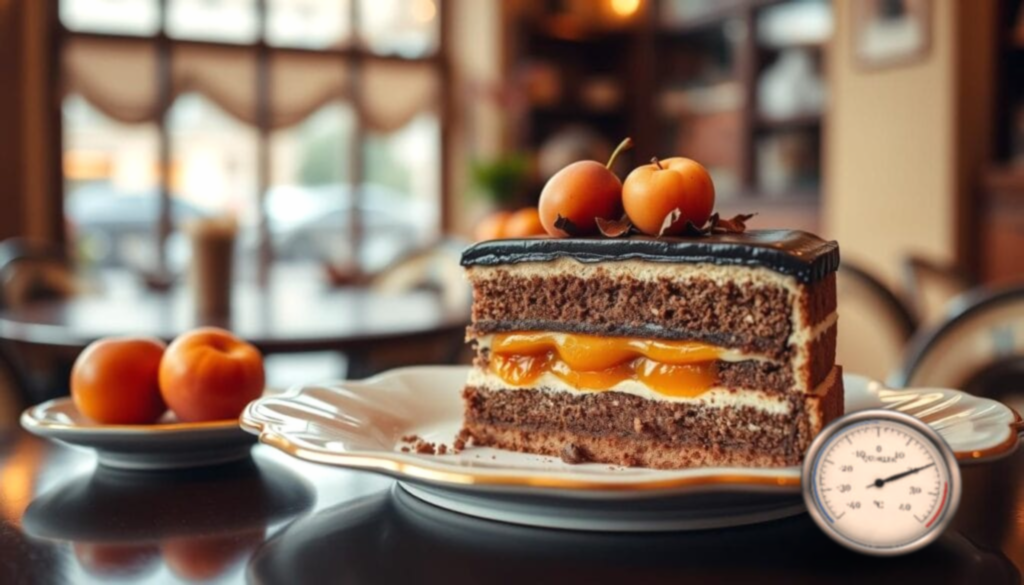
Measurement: 20 °C
